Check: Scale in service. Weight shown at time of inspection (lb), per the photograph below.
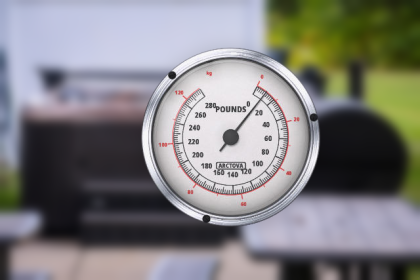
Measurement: 10 lb
